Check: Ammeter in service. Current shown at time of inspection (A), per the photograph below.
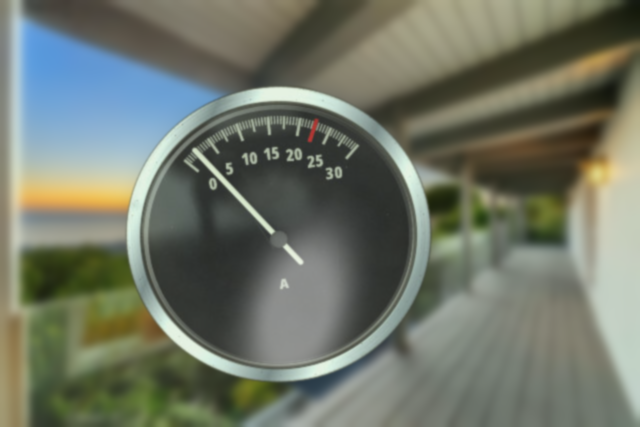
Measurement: 2.5 A
